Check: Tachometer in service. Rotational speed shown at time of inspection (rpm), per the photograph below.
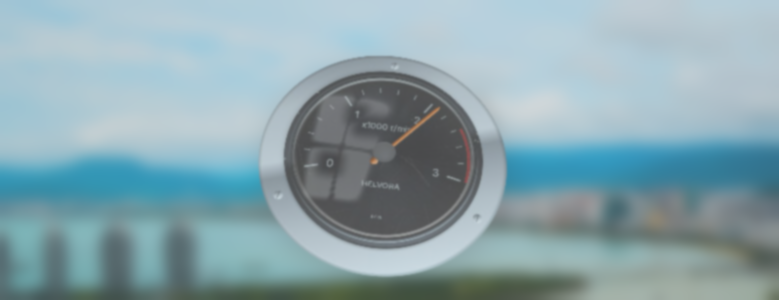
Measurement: 2100 rpm
